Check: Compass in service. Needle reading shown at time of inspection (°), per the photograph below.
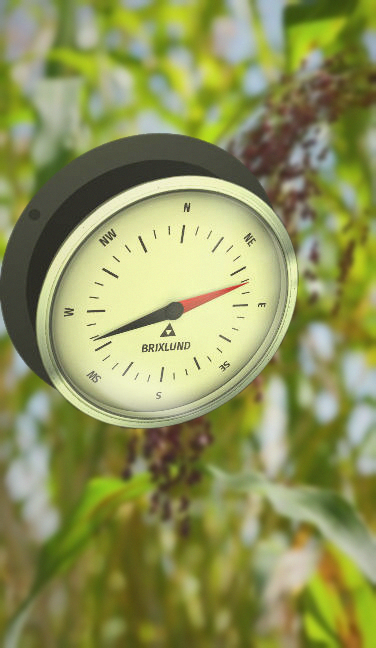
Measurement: 70 °
